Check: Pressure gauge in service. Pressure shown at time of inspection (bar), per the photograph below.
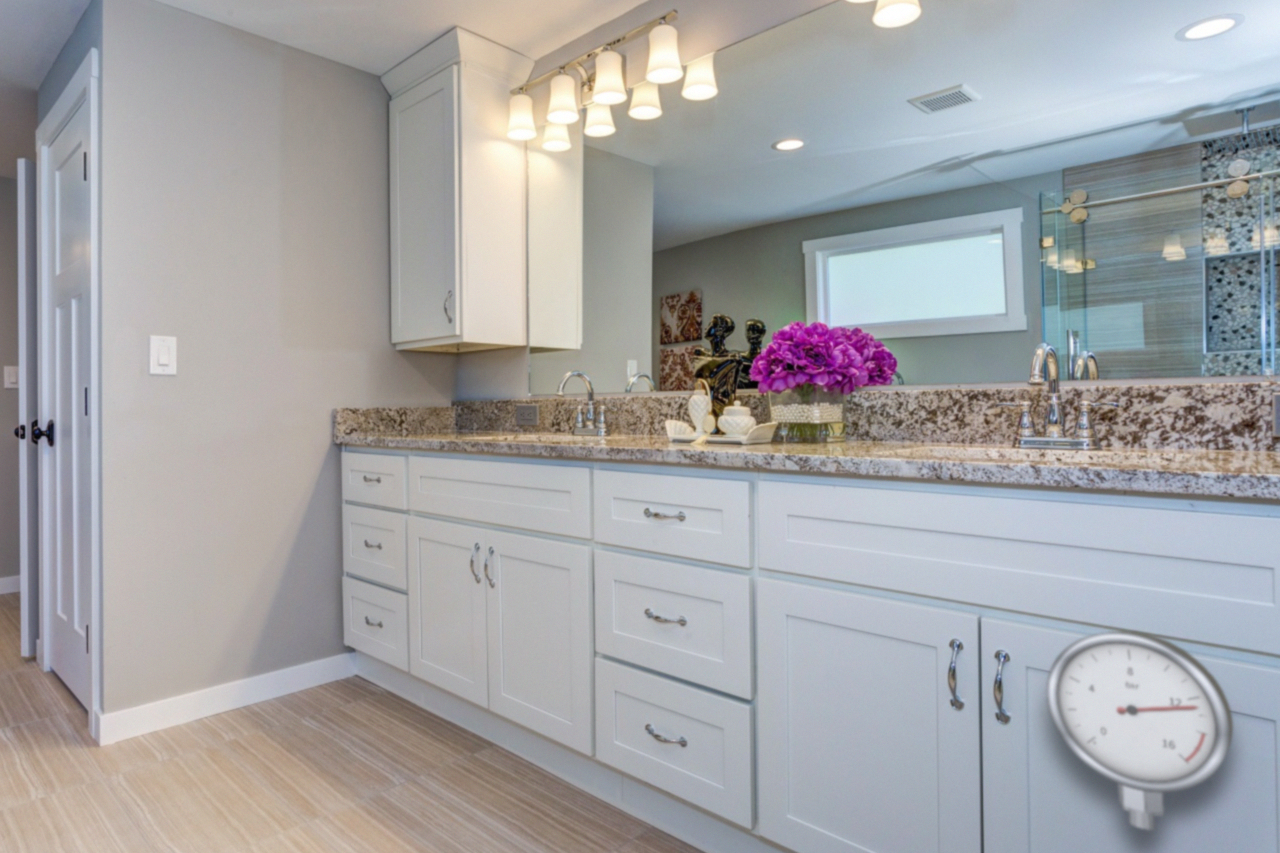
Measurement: 12.5 bar
